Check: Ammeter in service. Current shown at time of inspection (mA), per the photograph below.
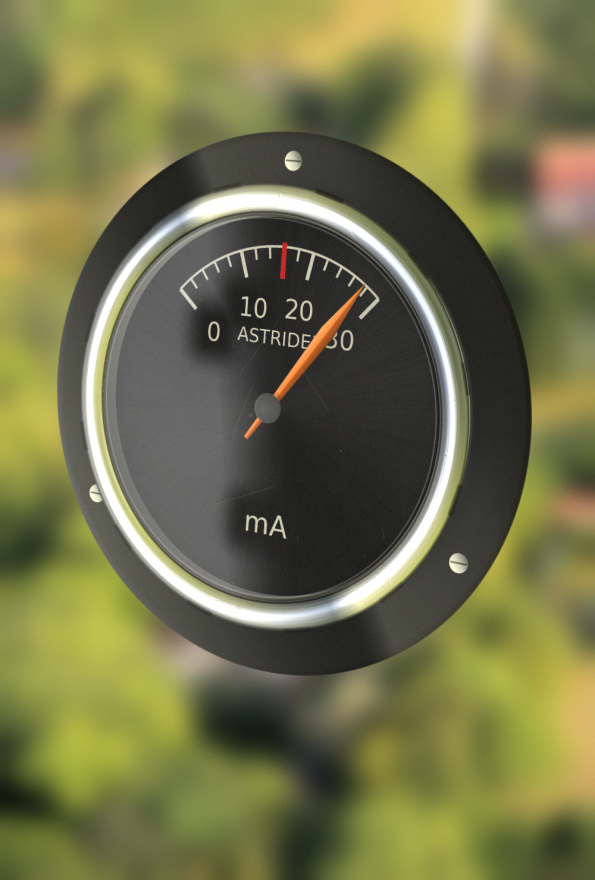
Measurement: 28 mA
